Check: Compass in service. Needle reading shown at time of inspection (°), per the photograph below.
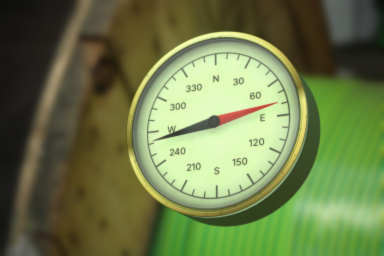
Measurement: 80 °
